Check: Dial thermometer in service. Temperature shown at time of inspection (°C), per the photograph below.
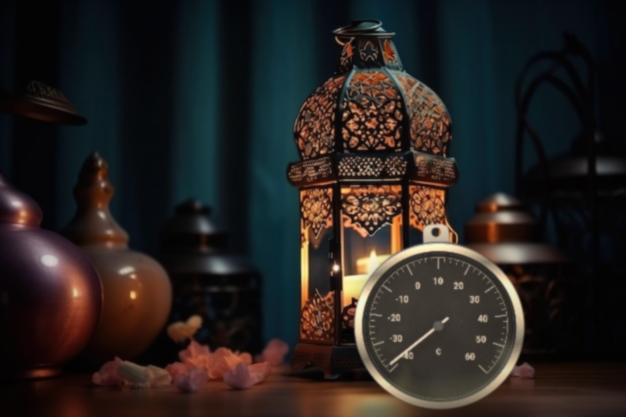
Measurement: -38 °C
